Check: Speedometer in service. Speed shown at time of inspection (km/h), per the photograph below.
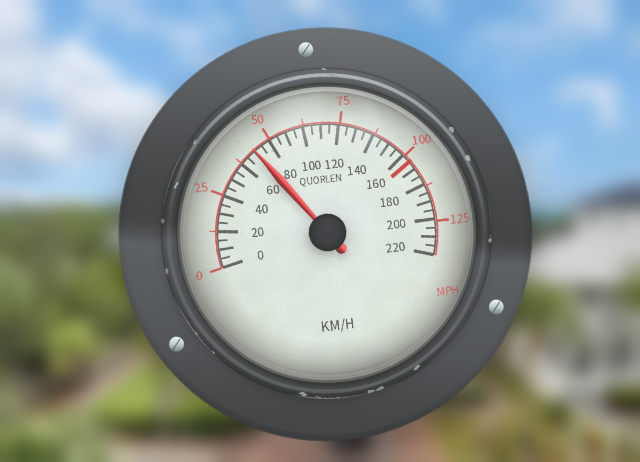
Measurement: 70 km/h
